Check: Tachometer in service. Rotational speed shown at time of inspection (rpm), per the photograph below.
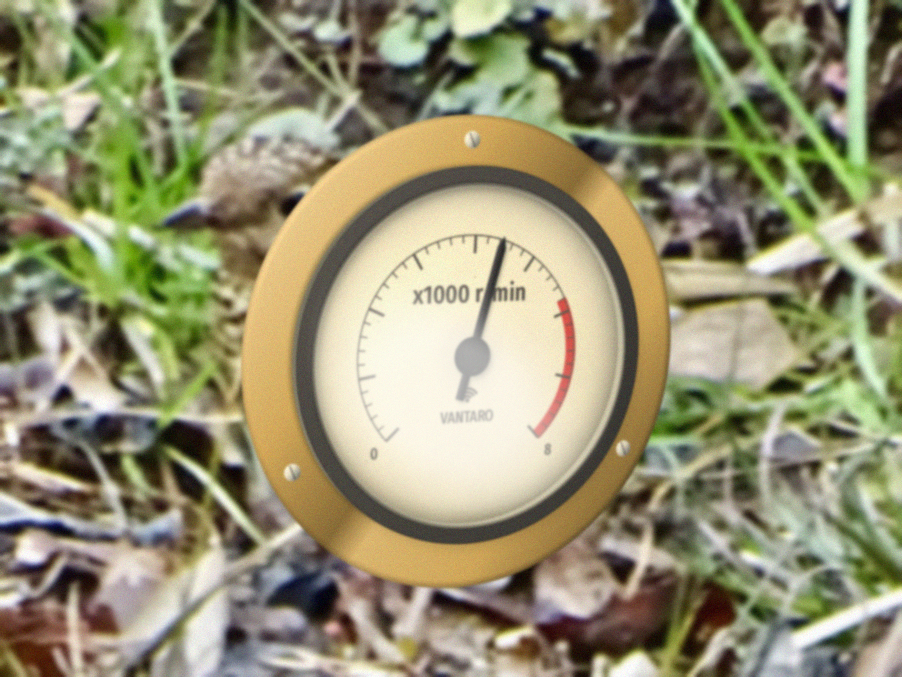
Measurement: 4400 rpm
